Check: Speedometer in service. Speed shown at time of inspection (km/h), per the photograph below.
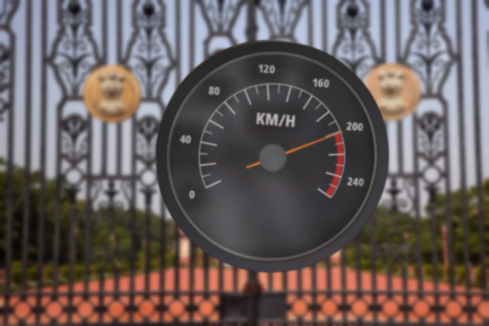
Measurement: 200 km/h
